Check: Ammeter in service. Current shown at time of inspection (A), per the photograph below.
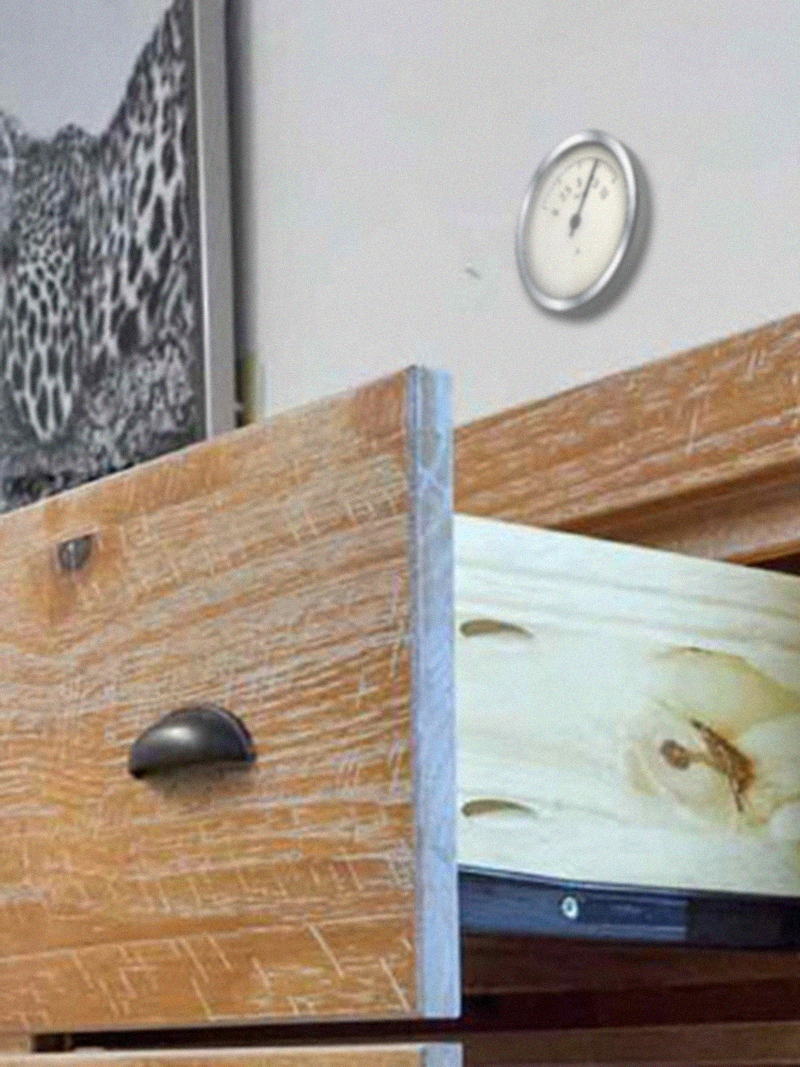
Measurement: 7.5 A
